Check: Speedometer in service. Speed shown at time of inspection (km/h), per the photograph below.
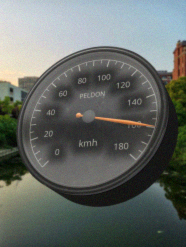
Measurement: 160 km/h
